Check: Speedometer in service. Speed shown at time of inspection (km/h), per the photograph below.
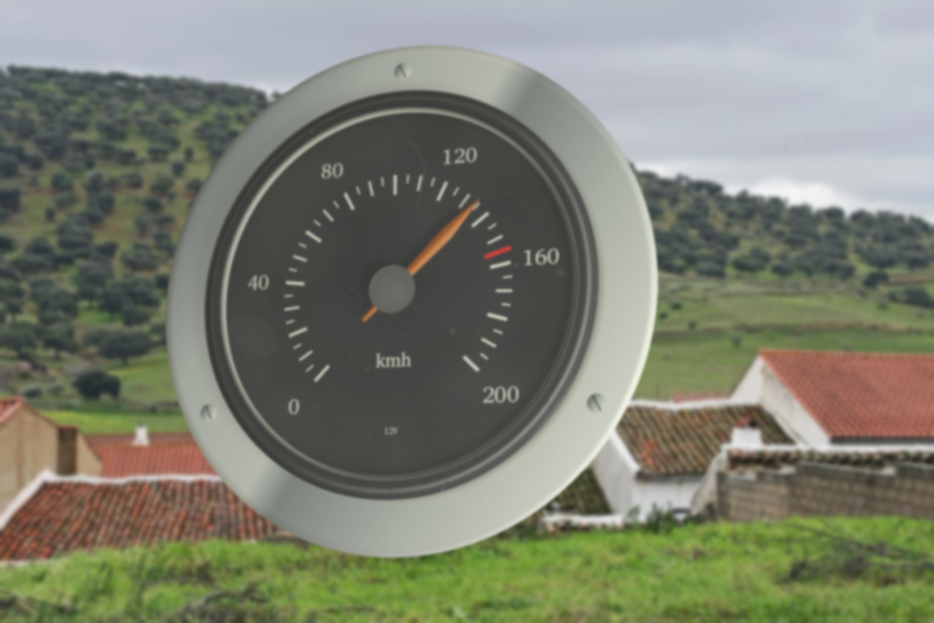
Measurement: 135 km/h
